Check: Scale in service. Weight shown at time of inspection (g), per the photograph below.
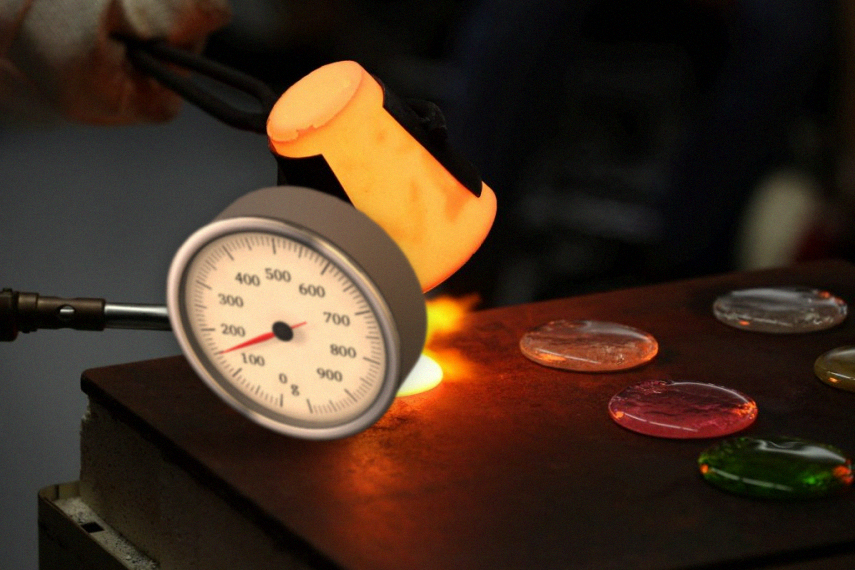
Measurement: 150 g
